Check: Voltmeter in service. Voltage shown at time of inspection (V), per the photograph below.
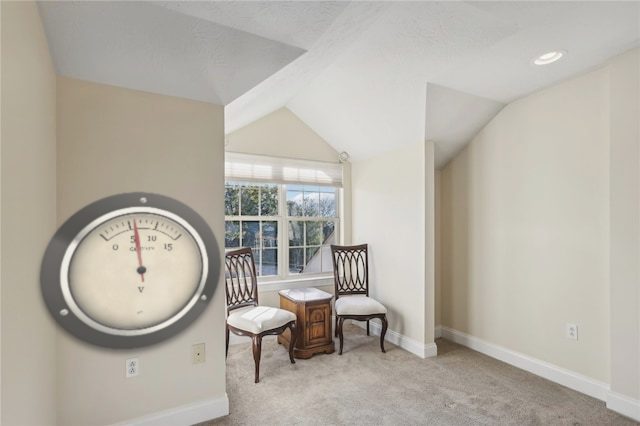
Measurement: 6 V
